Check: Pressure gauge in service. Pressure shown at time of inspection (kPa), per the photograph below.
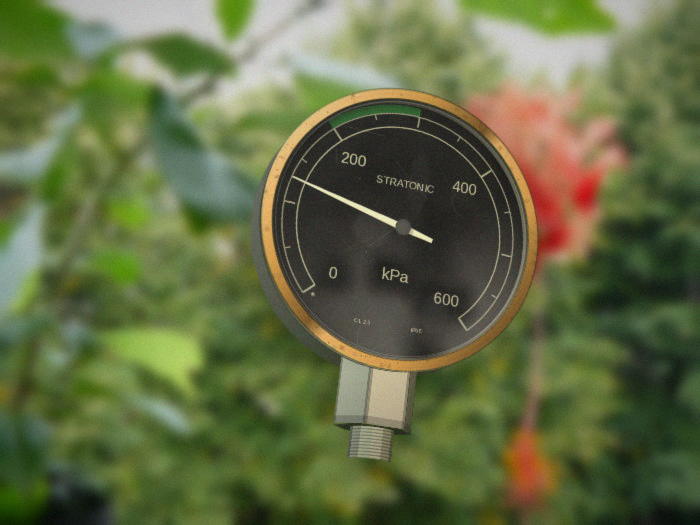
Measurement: 125 kPa
